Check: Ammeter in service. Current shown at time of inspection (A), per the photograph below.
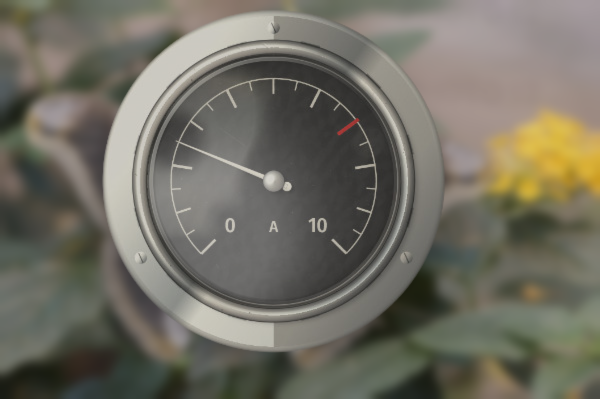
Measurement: 2.5 A
